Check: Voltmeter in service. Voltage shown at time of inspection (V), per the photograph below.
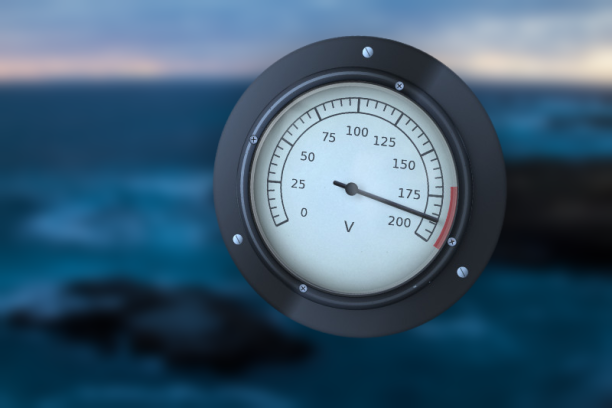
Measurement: 187.5 V
